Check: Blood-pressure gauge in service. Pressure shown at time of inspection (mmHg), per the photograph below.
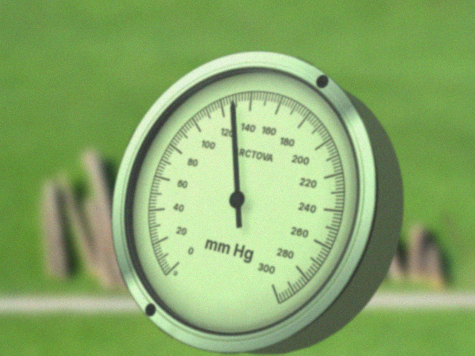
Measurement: 130 mmHg
